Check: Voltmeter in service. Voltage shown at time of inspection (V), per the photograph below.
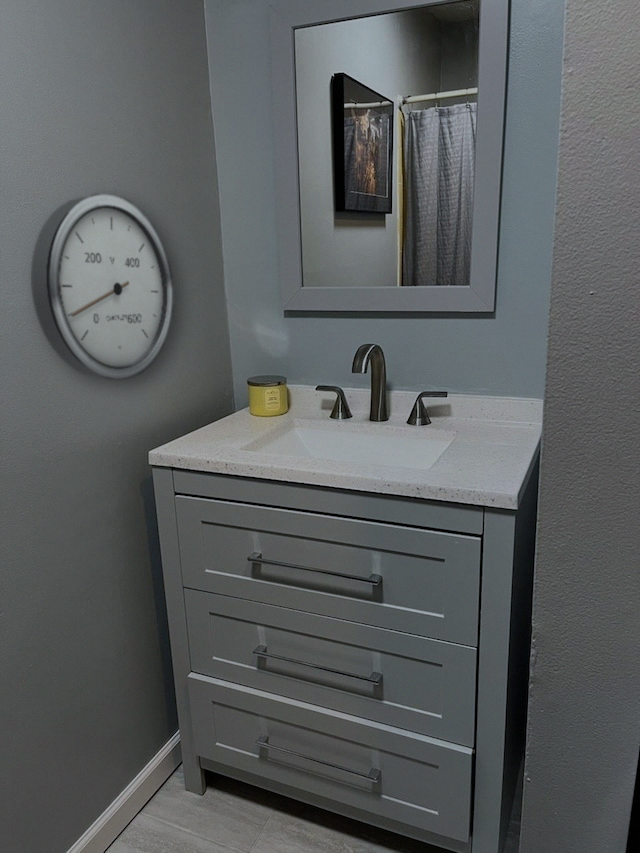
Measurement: 50 V
